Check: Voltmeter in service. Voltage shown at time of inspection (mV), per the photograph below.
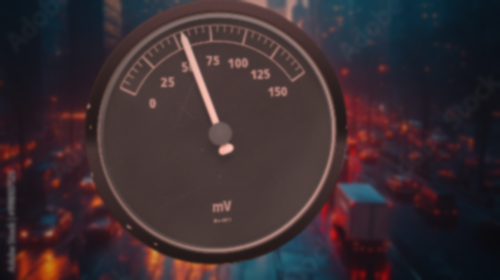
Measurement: 55 mV
